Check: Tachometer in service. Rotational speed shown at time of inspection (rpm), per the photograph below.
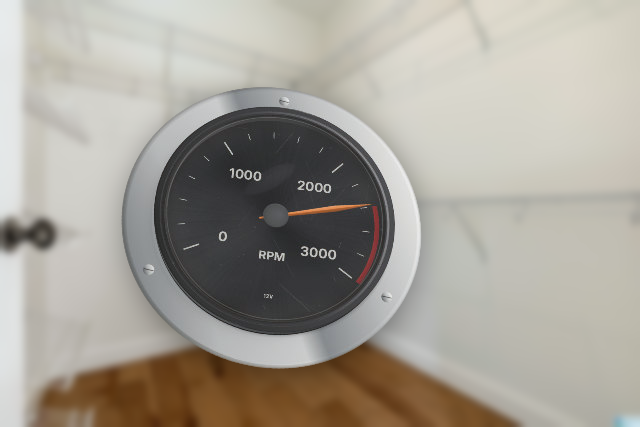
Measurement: 2400 rpm
